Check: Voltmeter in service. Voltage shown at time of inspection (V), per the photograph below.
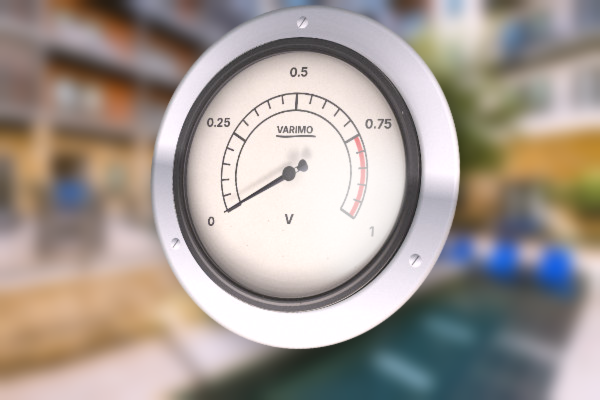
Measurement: 0 V
